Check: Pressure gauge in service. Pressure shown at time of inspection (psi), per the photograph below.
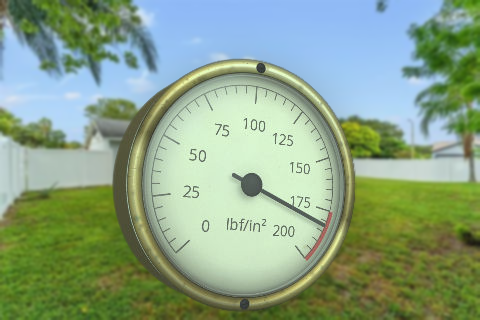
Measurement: 182.5 psi
